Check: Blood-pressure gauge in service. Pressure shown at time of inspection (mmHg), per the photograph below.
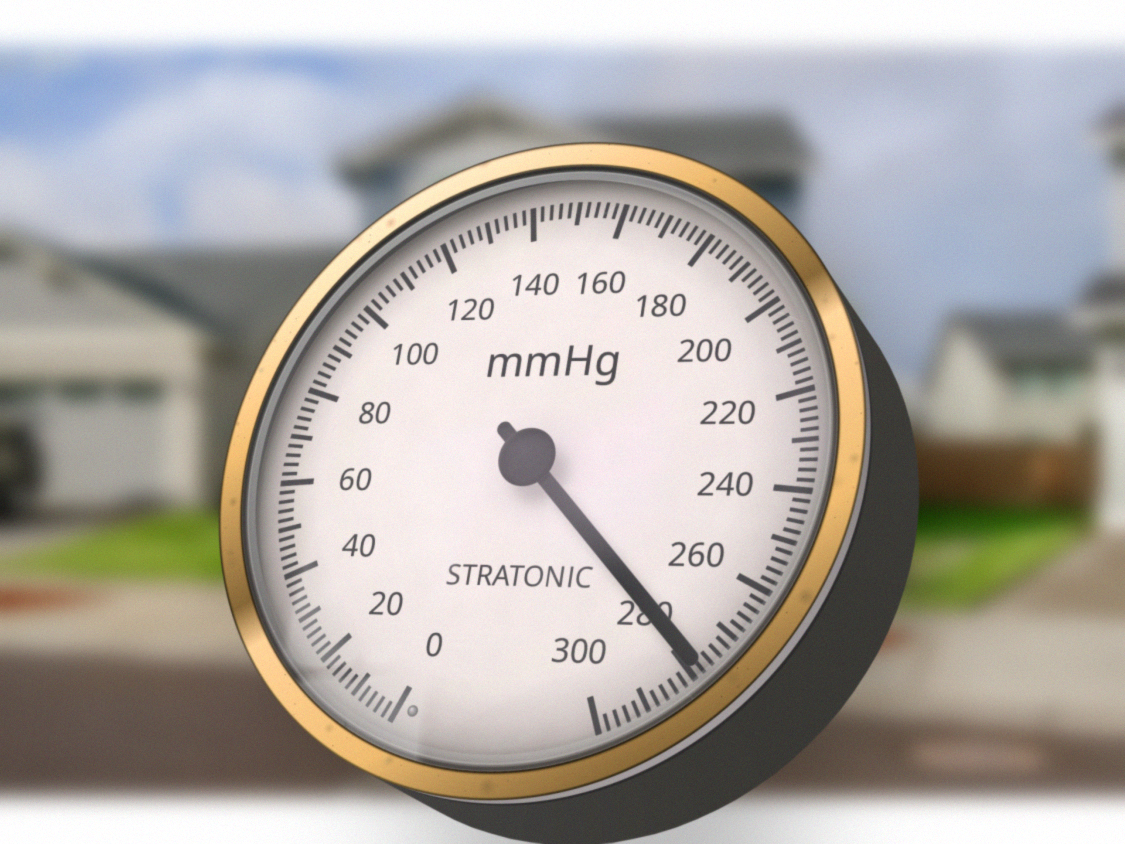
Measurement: 278 mmHg
